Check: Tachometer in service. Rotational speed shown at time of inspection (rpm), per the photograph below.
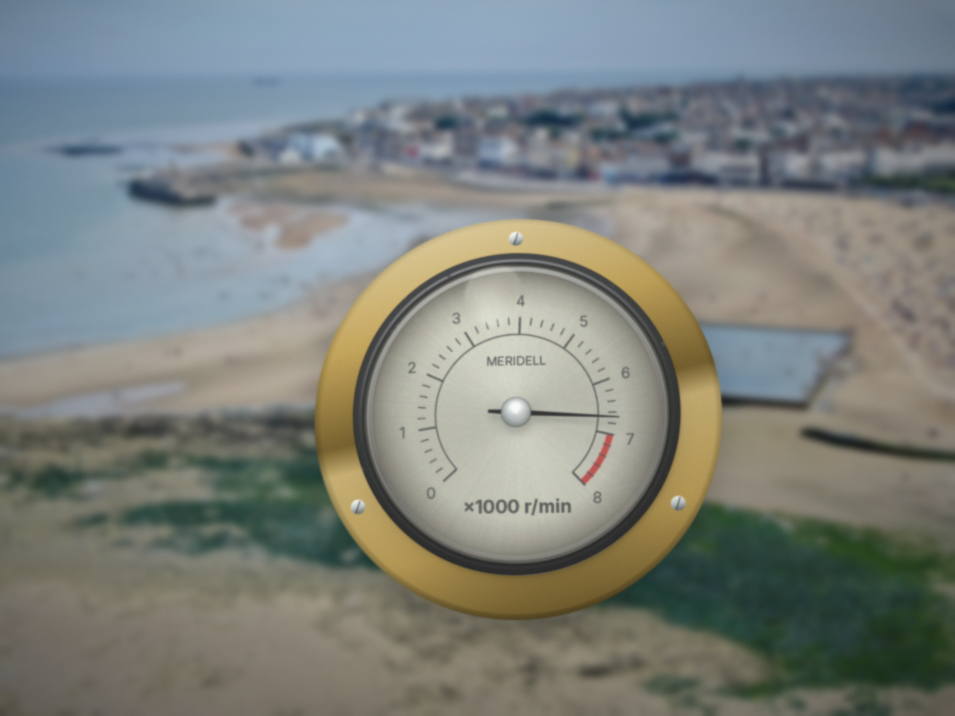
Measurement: 6700 rpm
